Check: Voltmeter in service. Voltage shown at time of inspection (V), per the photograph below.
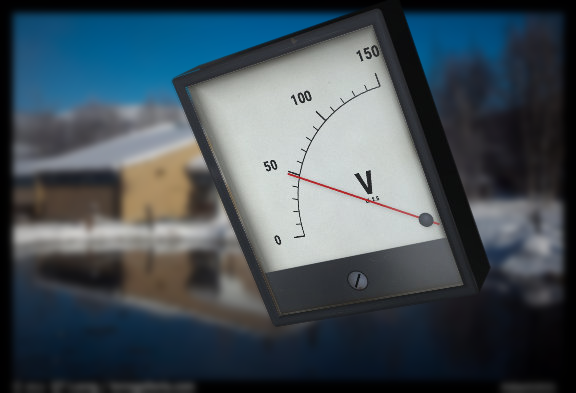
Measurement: 50 V
